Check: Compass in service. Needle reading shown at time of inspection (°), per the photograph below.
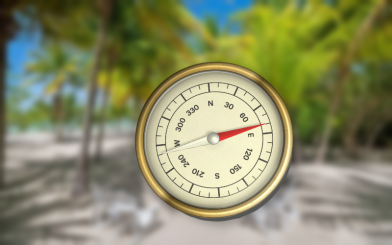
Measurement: 80 °
